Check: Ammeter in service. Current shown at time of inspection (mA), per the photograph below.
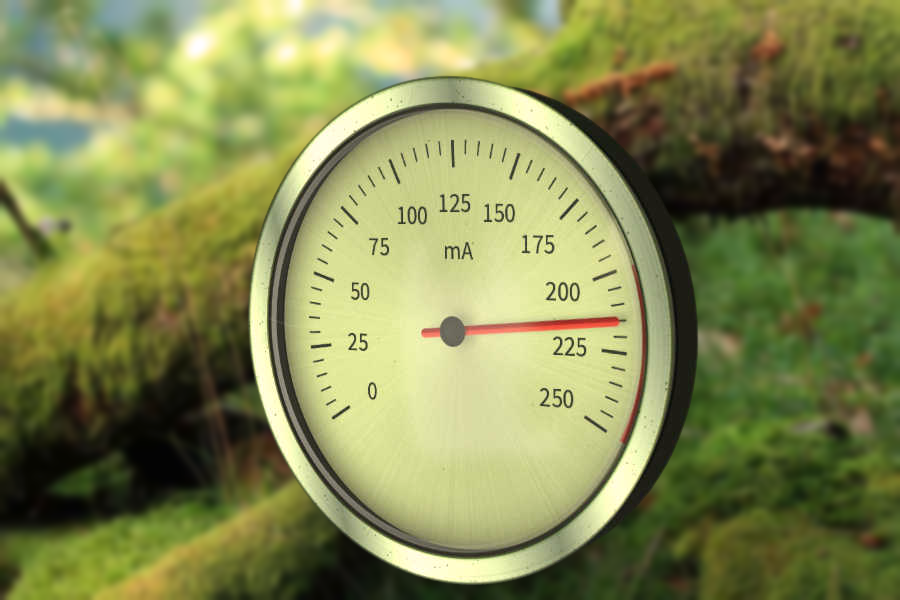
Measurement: 215 mA
